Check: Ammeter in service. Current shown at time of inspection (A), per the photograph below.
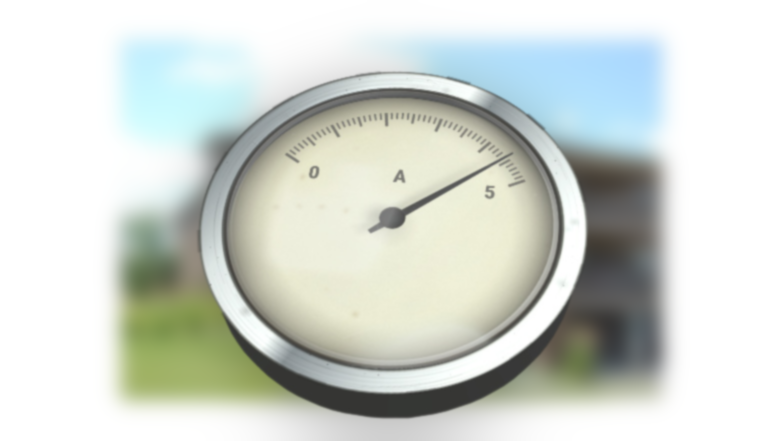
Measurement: 4.5 A
